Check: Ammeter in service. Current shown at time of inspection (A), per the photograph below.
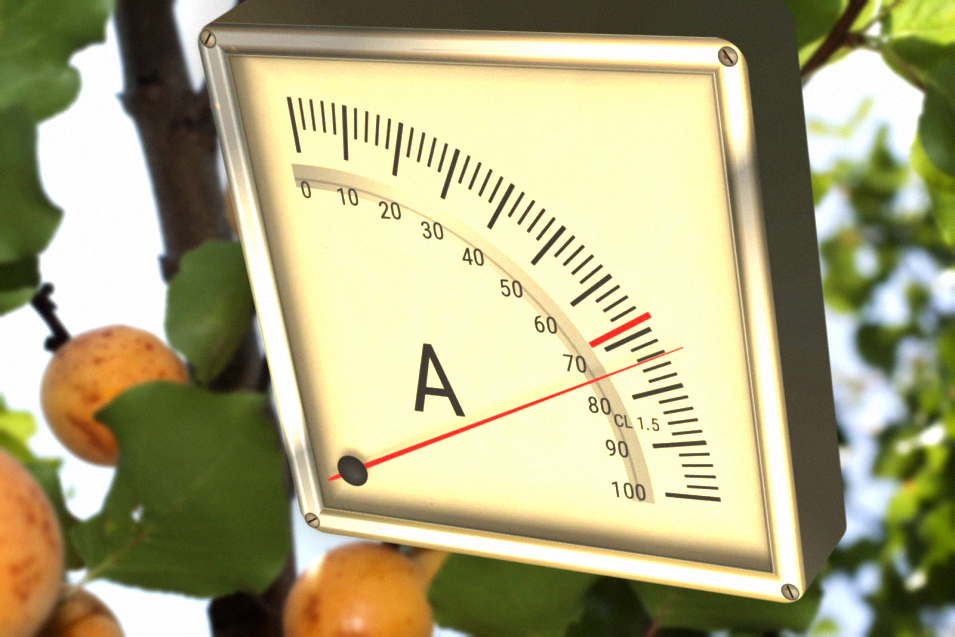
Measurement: 74 A
